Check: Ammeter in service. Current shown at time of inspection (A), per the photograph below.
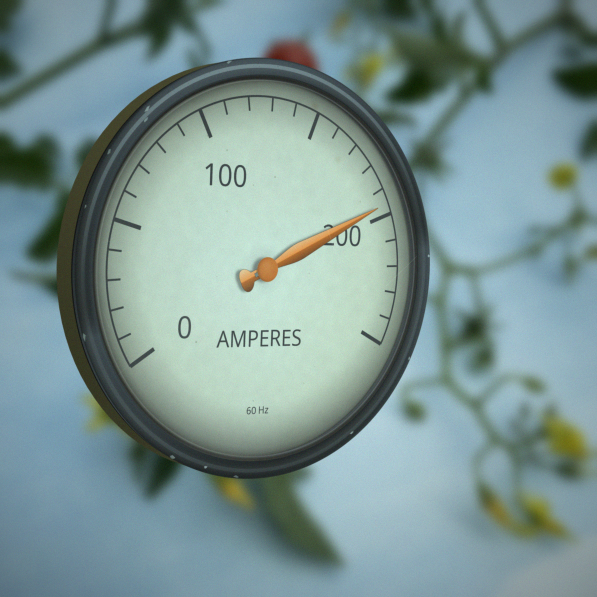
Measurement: 195 A
